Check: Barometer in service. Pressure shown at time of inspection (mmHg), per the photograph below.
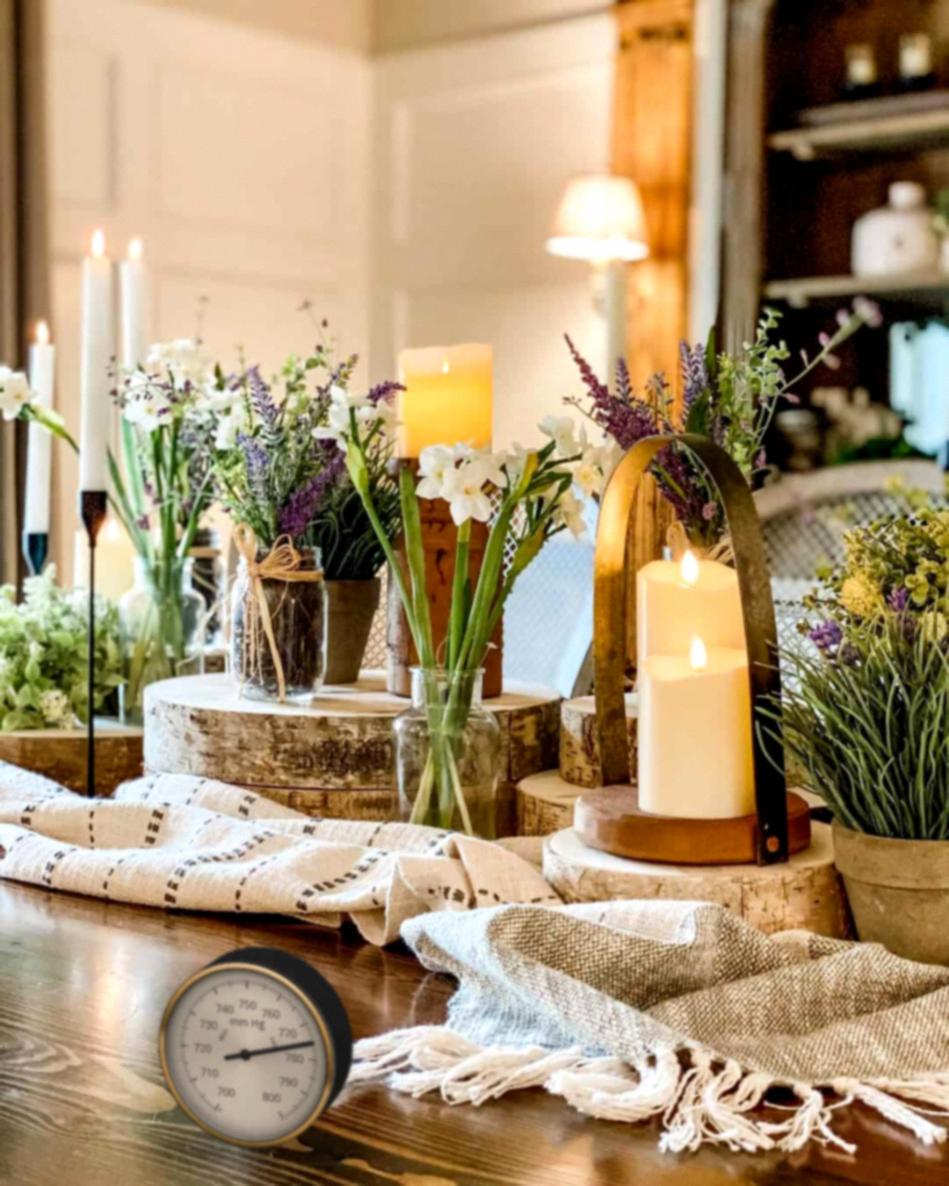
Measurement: 775 mmHg
